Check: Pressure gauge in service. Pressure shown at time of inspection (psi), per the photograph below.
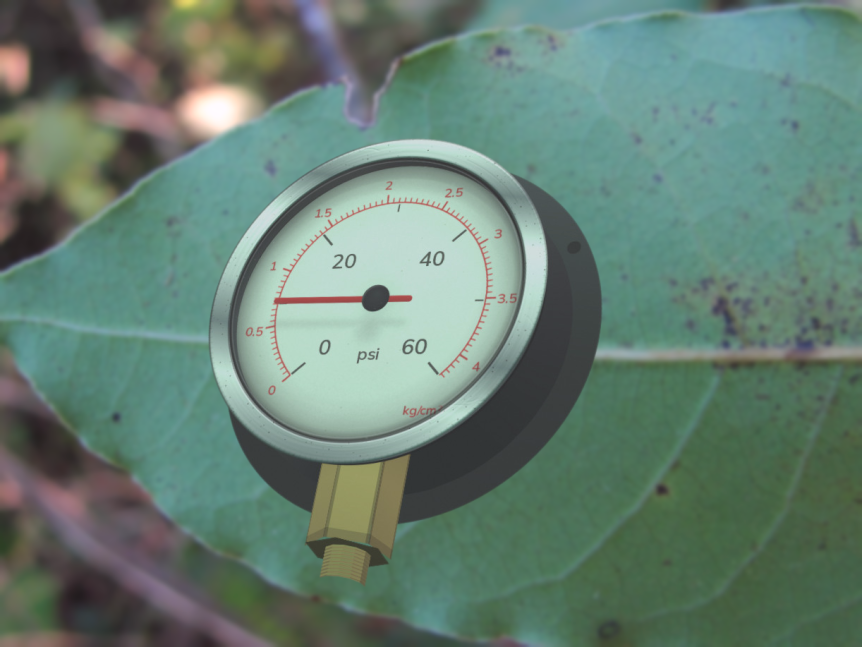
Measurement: 10 psi
